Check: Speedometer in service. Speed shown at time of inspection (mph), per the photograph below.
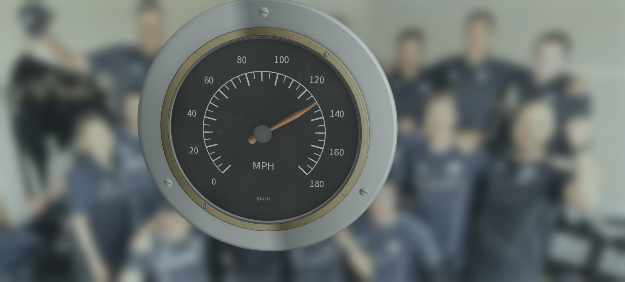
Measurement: 130 mph
